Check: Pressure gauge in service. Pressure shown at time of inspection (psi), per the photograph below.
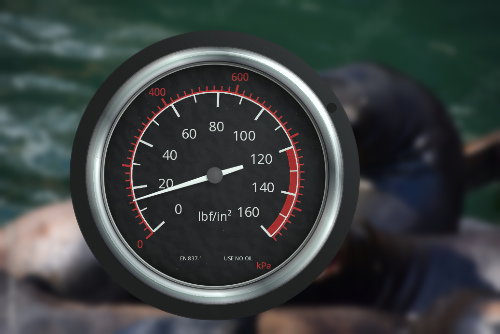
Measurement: 15 psi
